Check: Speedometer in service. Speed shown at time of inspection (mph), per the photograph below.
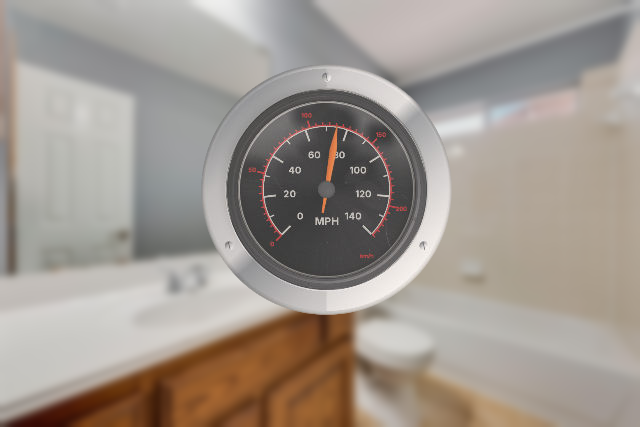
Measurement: 75 mph
